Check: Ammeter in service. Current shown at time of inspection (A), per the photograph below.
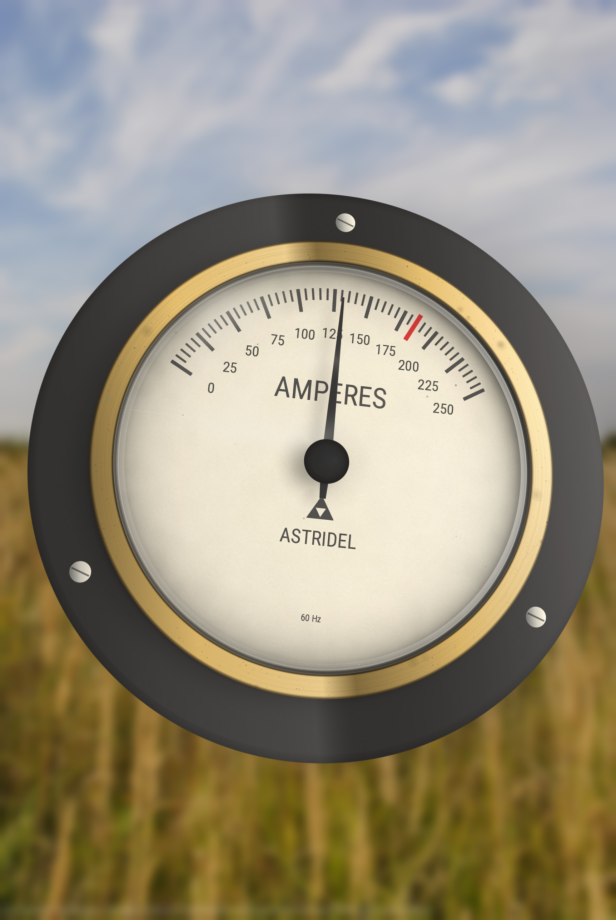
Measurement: 130 A
